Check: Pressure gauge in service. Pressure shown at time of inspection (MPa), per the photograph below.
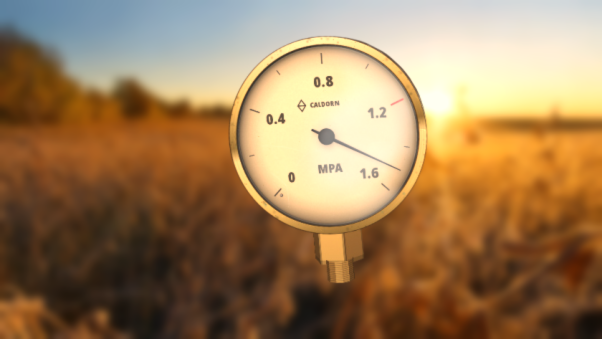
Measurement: 1.5 MPa
